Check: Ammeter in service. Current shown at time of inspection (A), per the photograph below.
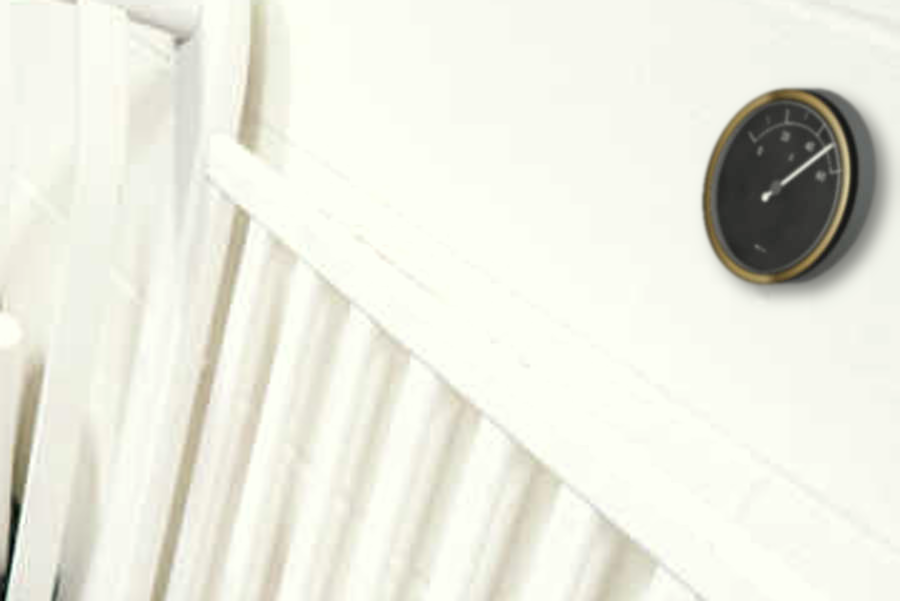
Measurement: 50 A
